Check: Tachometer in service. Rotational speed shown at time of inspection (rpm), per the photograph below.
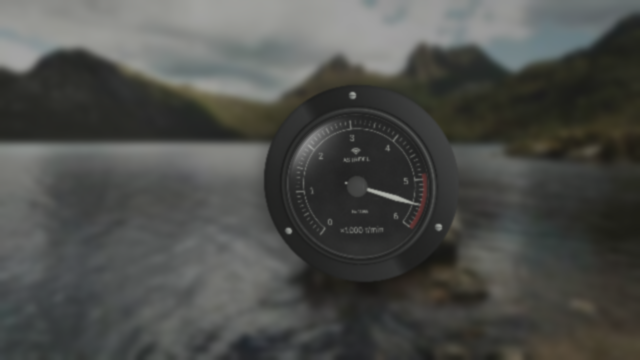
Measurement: 5500 rpm
